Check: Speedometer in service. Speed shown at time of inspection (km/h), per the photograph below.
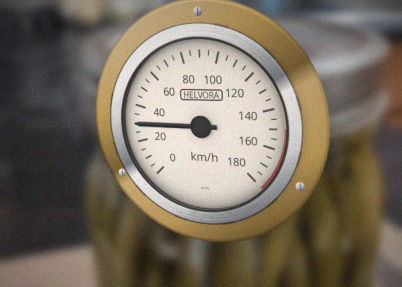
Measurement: 30 km/h
